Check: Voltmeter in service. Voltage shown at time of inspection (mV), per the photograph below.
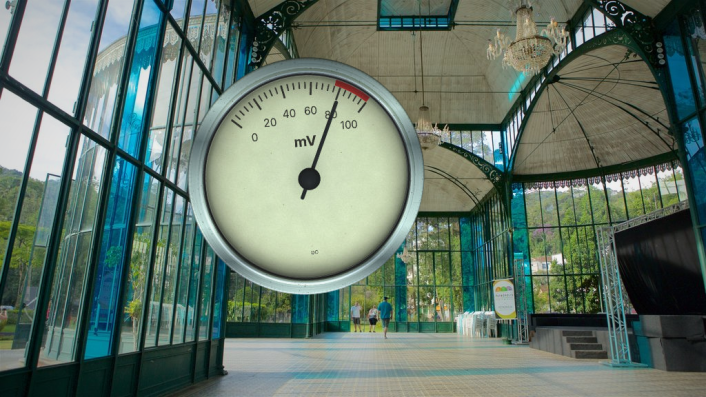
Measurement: 80 mV
